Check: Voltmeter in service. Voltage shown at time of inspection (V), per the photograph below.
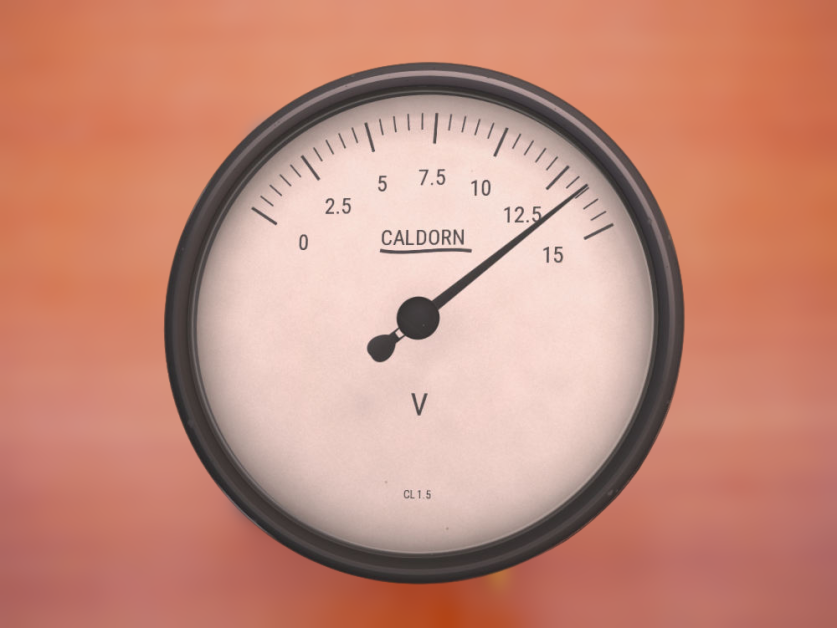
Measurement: 13.5 V
